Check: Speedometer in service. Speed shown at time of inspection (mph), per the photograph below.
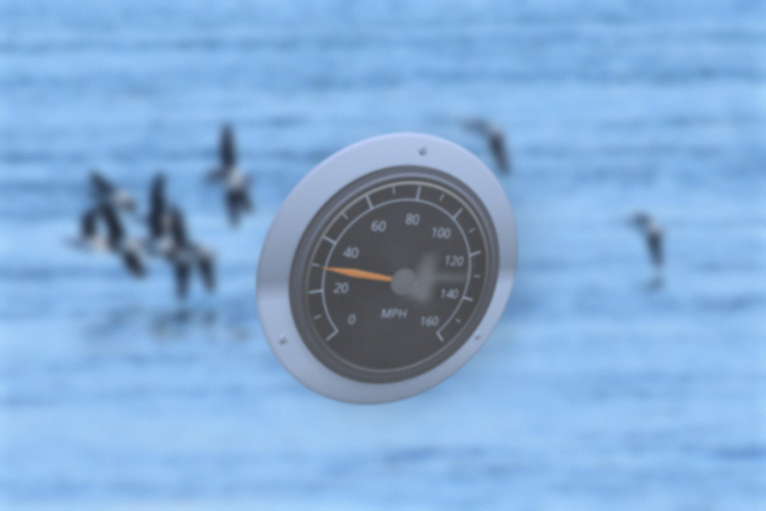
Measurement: 30 mph
